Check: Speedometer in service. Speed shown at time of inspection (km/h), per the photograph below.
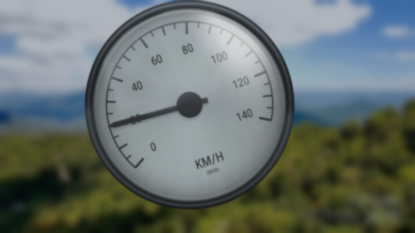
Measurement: 20 km/h
